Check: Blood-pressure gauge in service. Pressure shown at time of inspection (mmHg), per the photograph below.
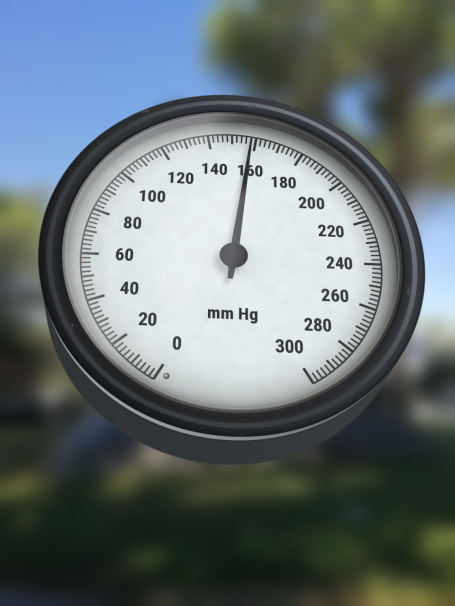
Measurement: 158 mmHg
